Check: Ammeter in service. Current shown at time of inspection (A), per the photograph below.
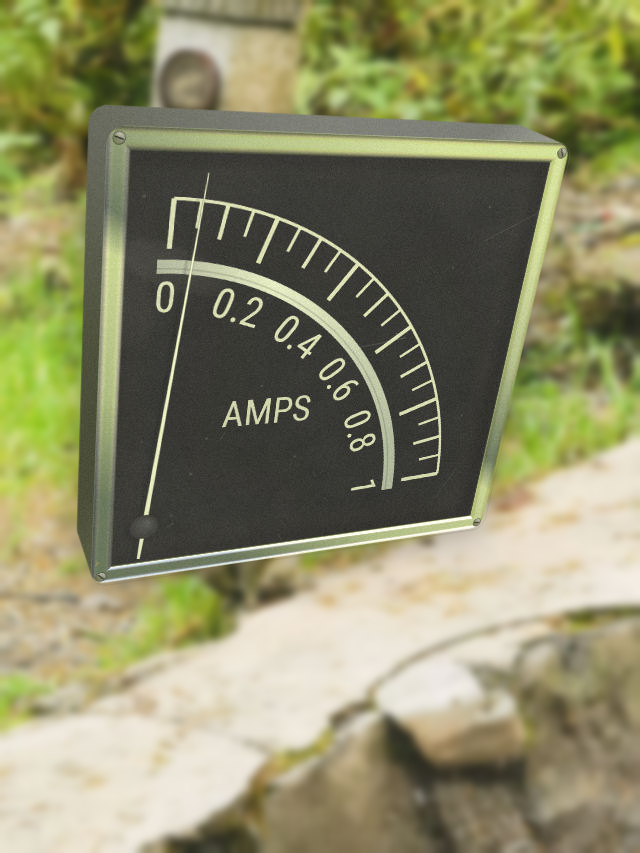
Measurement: 0.05 A
